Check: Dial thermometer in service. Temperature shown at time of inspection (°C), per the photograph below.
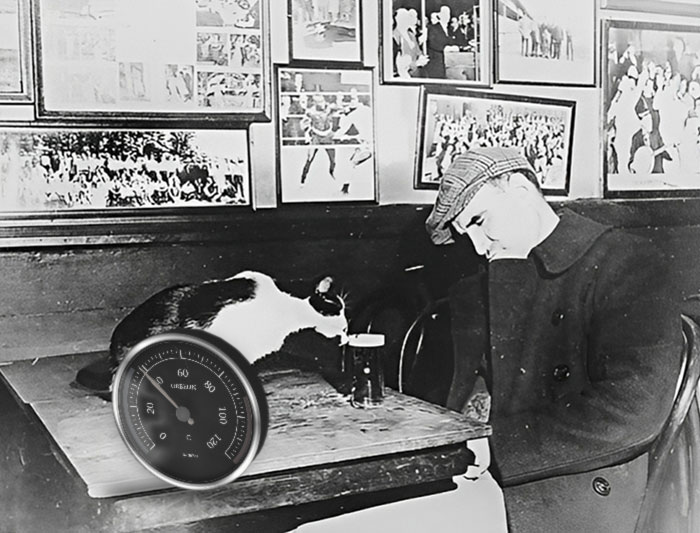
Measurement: 40 °C
